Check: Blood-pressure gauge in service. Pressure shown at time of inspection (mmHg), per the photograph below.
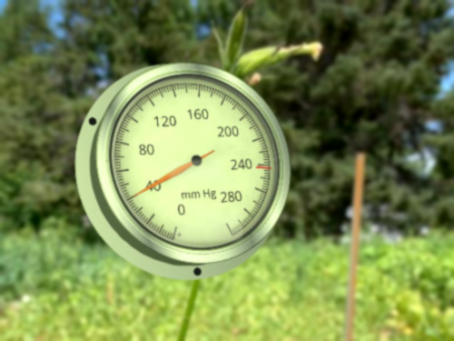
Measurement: 40 mmHg
